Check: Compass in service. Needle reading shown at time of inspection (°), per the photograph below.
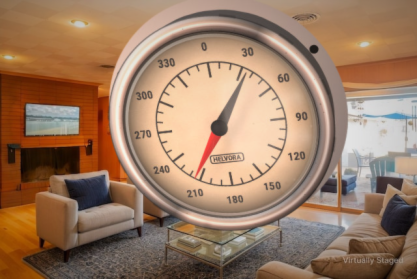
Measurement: 215 °
